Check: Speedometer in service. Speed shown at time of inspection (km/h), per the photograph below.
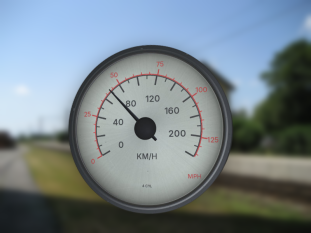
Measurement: 70 km/h
